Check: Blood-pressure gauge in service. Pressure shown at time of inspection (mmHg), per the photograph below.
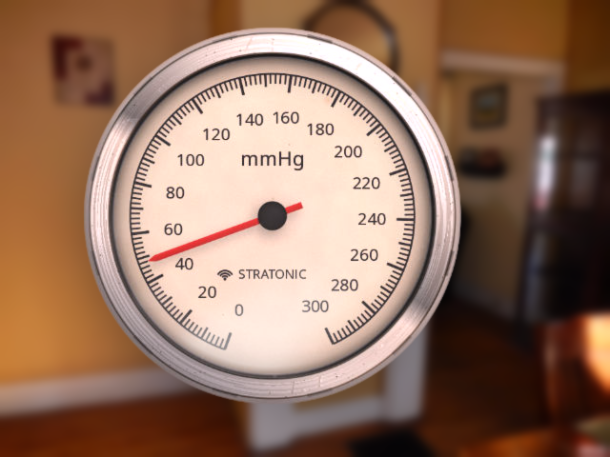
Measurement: 48 mmHg
